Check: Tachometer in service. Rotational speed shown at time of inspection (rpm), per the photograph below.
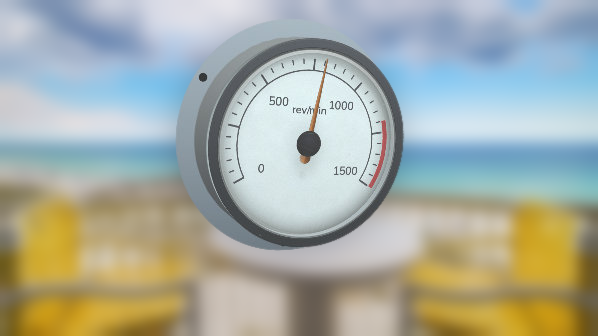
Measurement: 800 rpm
